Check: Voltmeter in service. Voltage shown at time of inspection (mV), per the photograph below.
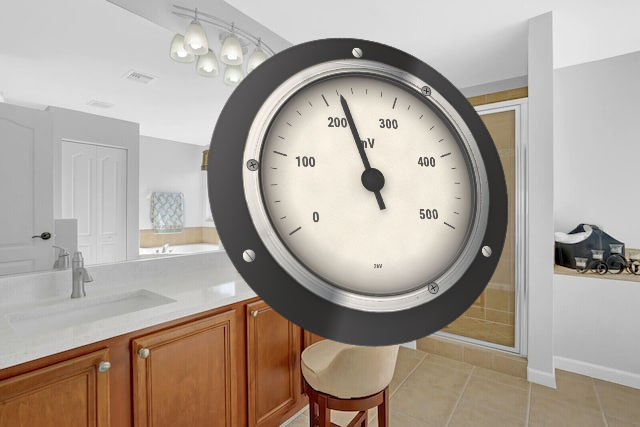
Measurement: 220 mV
